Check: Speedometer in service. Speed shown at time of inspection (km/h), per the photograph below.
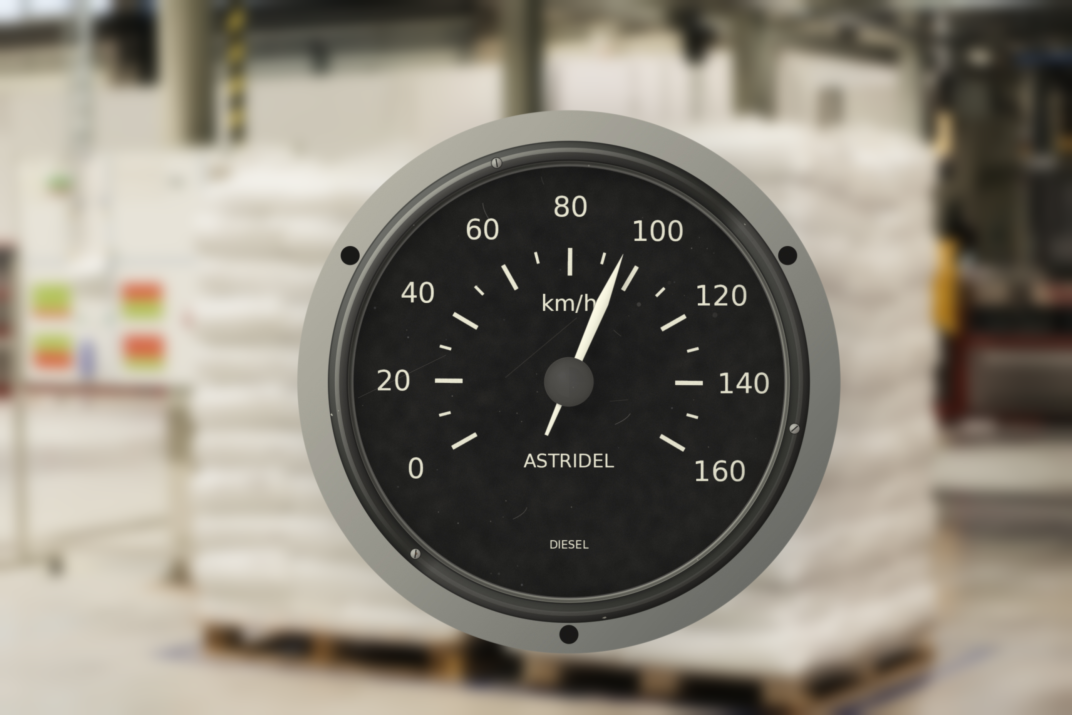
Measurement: 95 km/h
